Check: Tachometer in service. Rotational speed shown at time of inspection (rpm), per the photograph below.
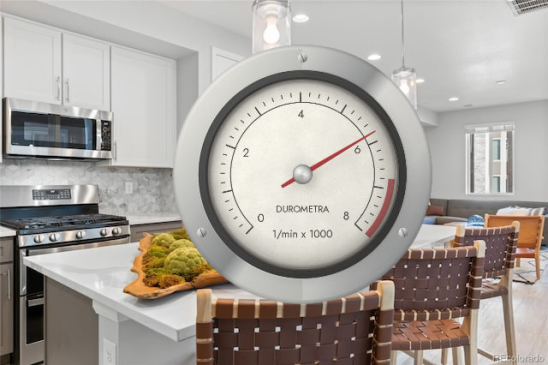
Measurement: 5800 rpm
